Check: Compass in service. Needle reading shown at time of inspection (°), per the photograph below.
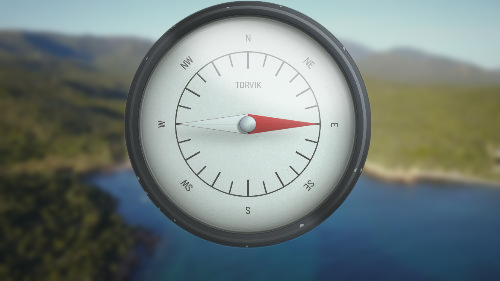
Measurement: 90 °
